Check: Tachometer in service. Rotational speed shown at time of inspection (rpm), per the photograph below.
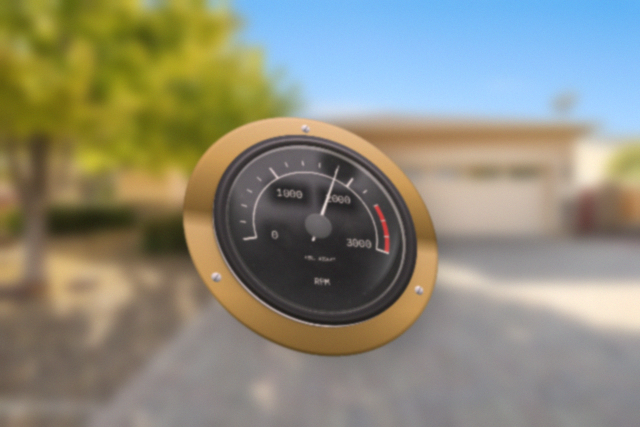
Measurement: 1800 rpm
